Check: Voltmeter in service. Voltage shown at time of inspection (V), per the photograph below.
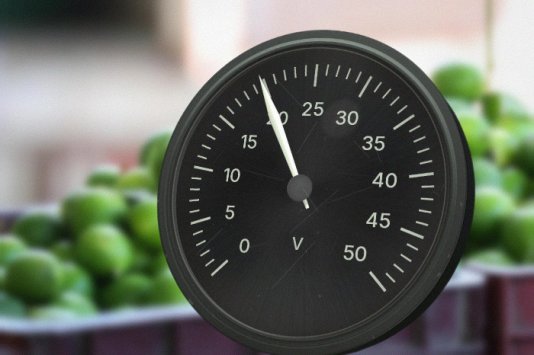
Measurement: 20 V
